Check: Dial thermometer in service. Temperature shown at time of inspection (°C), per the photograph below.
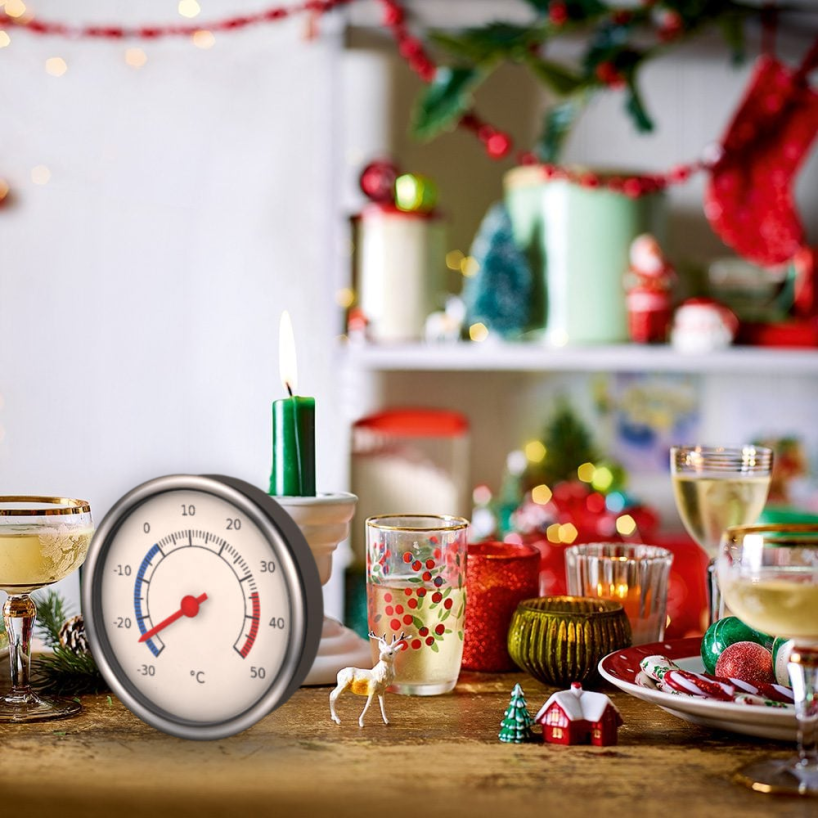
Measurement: -25 °C
